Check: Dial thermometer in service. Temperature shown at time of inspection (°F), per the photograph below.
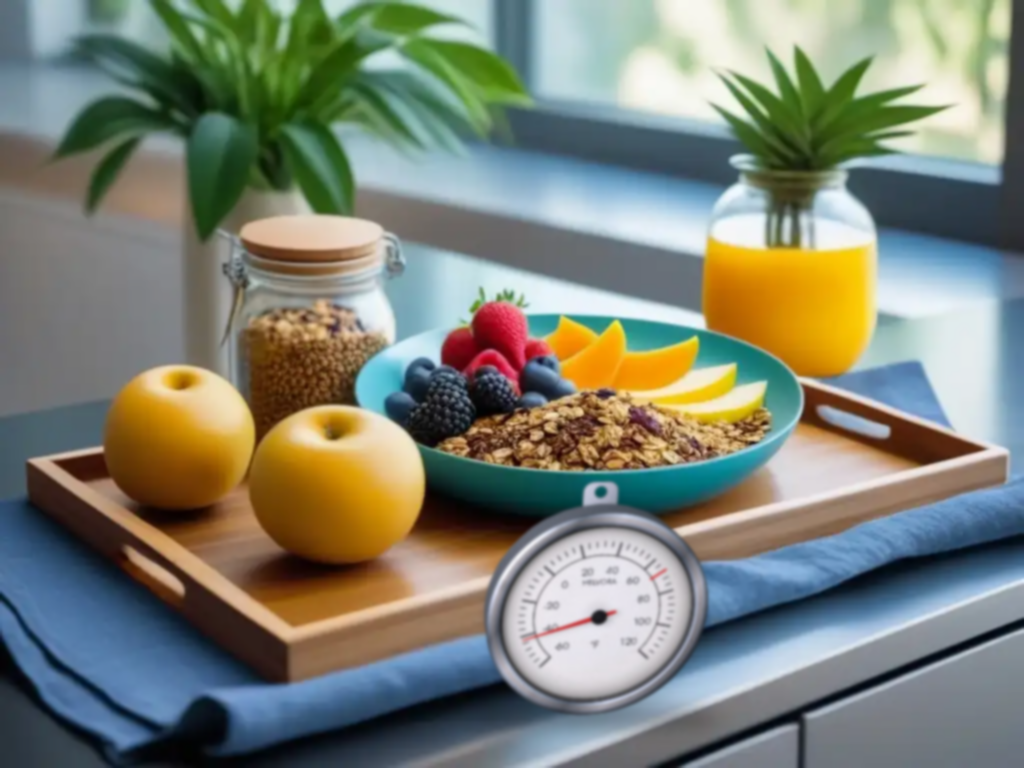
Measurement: -40 °F
